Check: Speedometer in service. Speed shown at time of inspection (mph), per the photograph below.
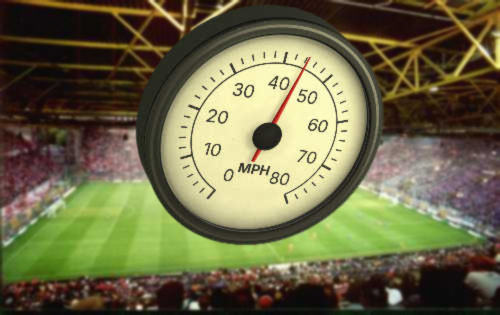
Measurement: 44 mph
